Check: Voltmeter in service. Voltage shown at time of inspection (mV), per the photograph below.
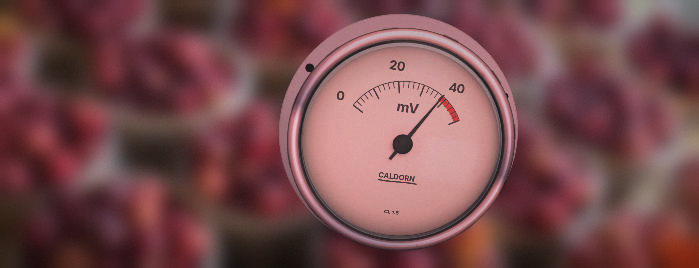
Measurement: 38 mV
